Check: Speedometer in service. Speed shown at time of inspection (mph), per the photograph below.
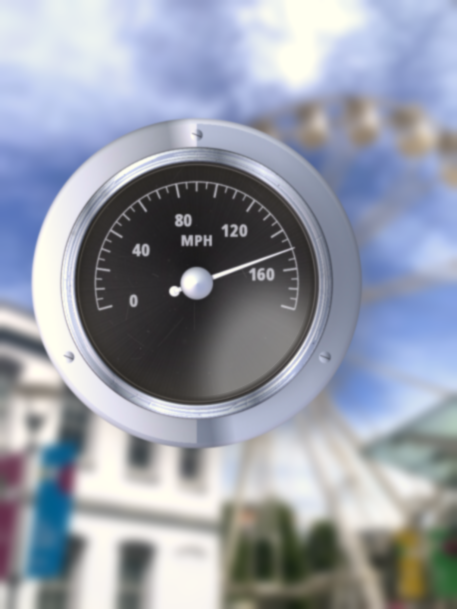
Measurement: 150 mph
